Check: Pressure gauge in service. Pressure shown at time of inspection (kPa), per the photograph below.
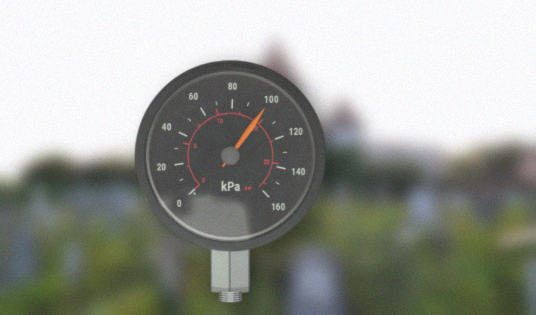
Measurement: 100 kPa
